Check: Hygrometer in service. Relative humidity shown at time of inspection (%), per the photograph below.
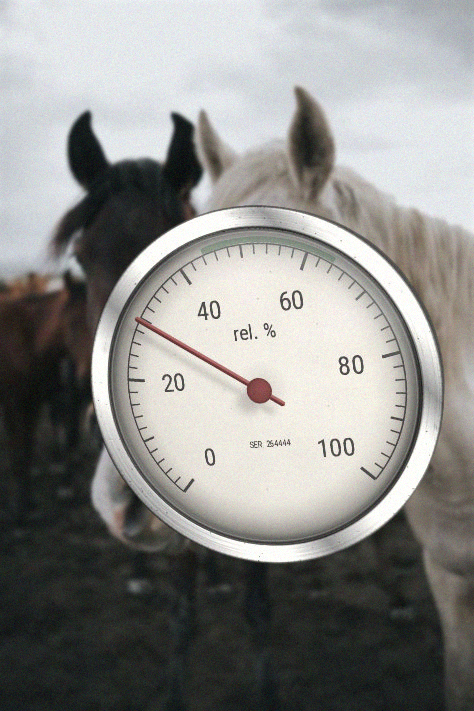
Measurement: 30 %
